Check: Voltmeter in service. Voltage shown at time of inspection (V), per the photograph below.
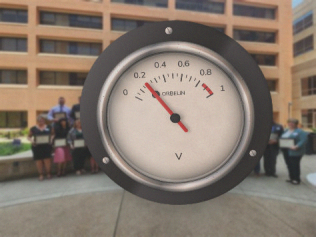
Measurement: 0.2 V
